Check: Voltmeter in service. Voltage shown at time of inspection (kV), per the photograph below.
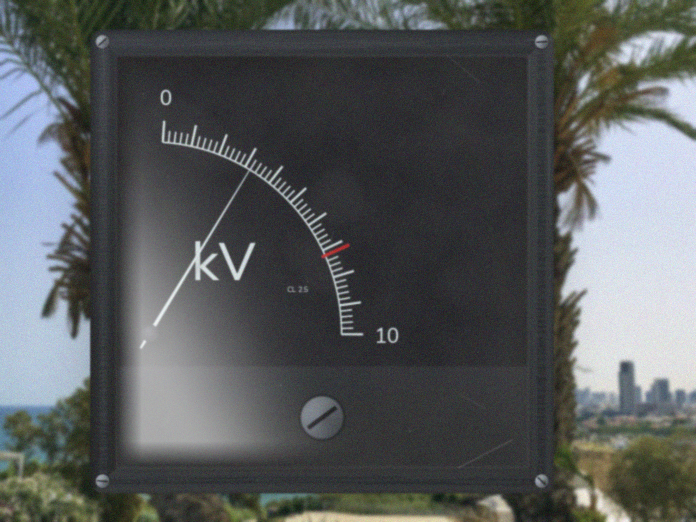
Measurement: 3.2 kV
